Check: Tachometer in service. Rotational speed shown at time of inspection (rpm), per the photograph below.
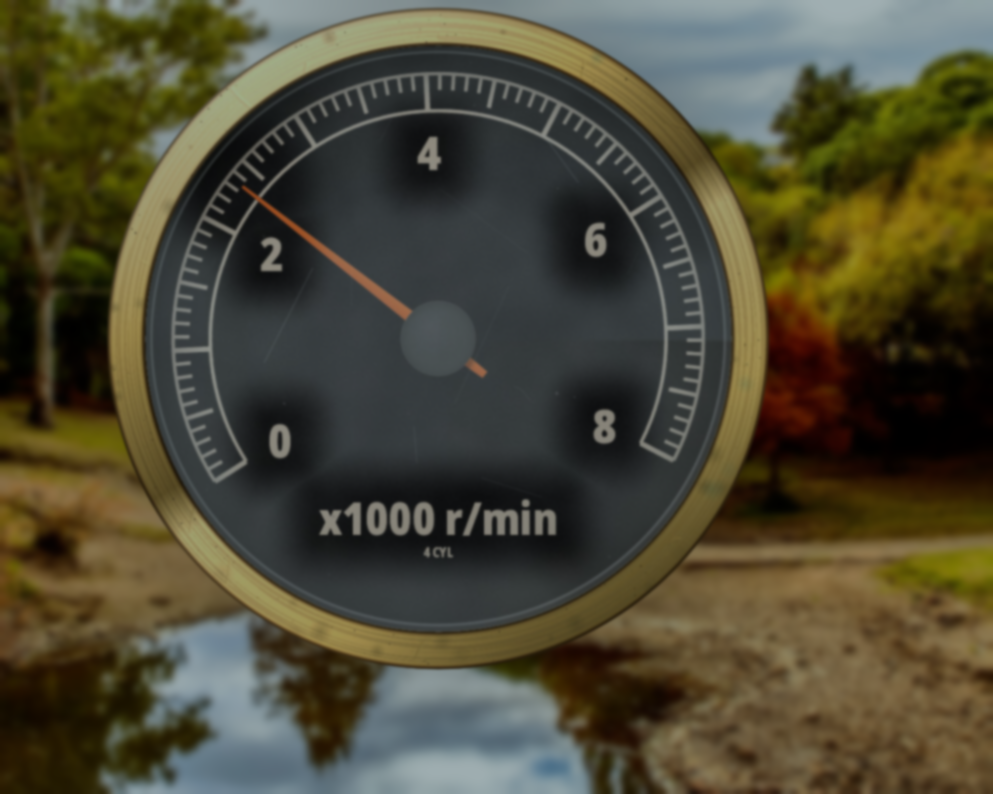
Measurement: 2350 rpm
